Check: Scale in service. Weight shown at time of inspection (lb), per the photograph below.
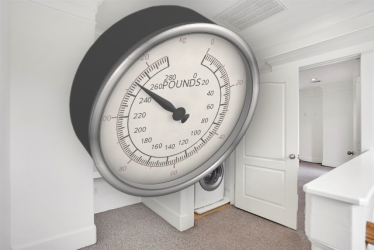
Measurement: 250 lb
